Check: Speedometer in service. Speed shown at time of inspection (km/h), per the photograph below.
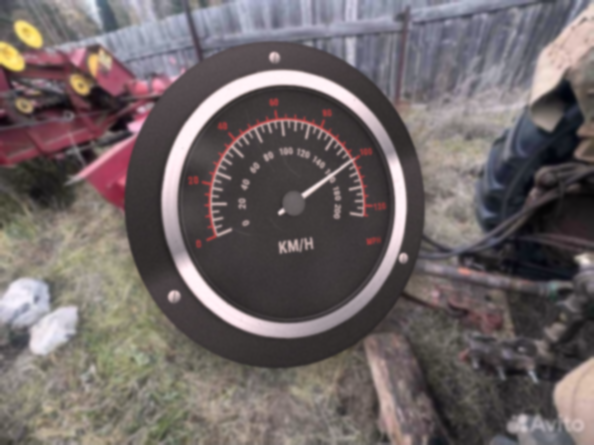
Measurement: 160 km/h
